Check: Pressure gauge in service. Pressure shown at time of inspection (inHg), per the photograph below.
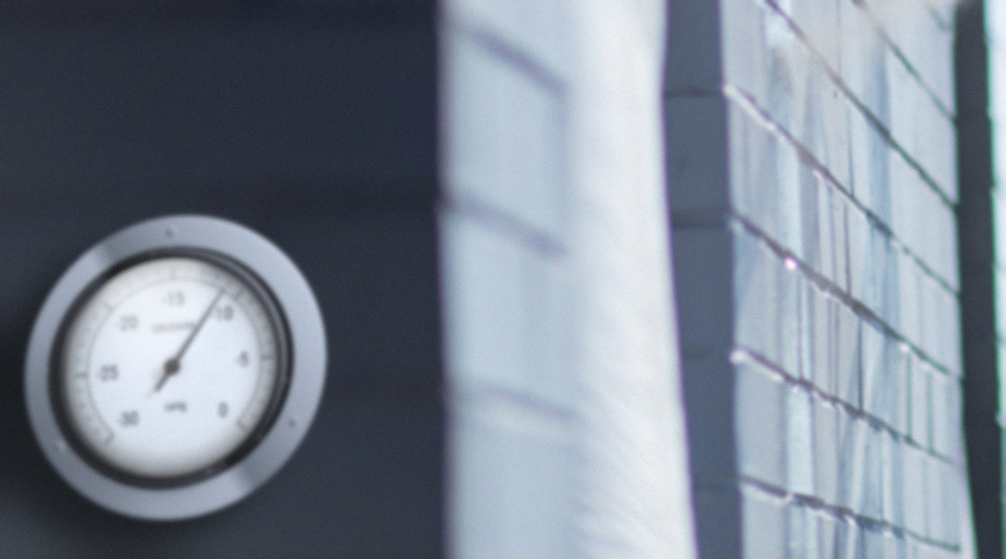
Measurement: -11 inHg
